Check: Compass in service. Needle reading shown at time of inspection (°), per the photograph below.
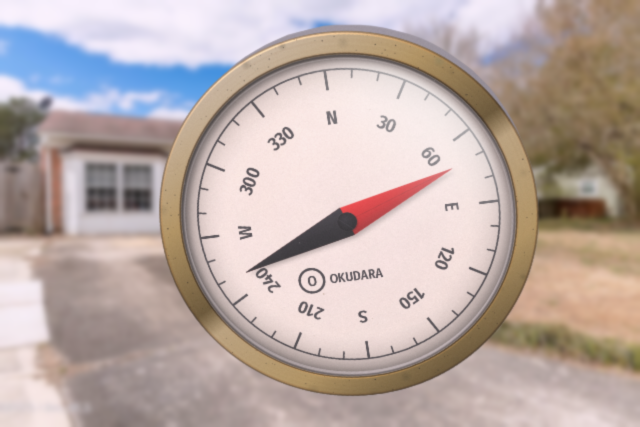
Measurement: 70 °
